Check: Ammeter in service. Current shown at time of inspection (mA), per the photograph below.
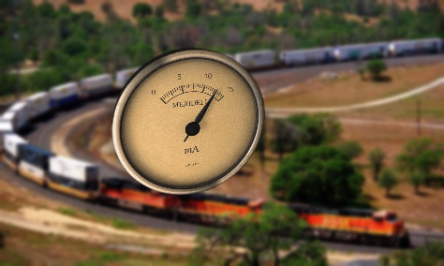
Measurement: 12.5 mA
